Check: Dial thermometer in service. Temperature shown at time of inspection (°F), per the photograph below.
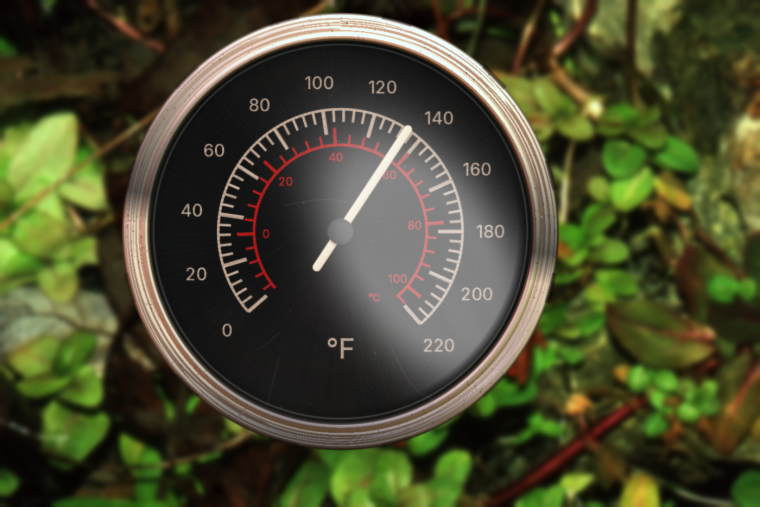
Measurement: 134 °F
